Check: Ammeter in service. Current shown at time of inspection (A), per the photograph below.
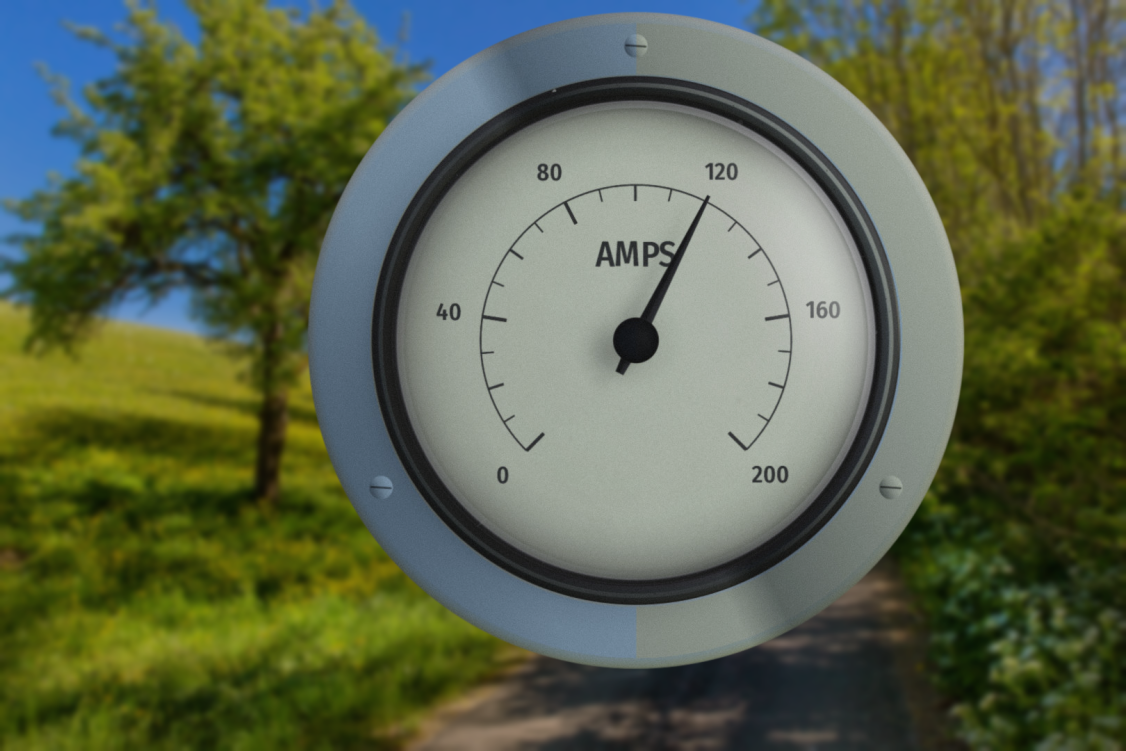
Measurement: 120 A
